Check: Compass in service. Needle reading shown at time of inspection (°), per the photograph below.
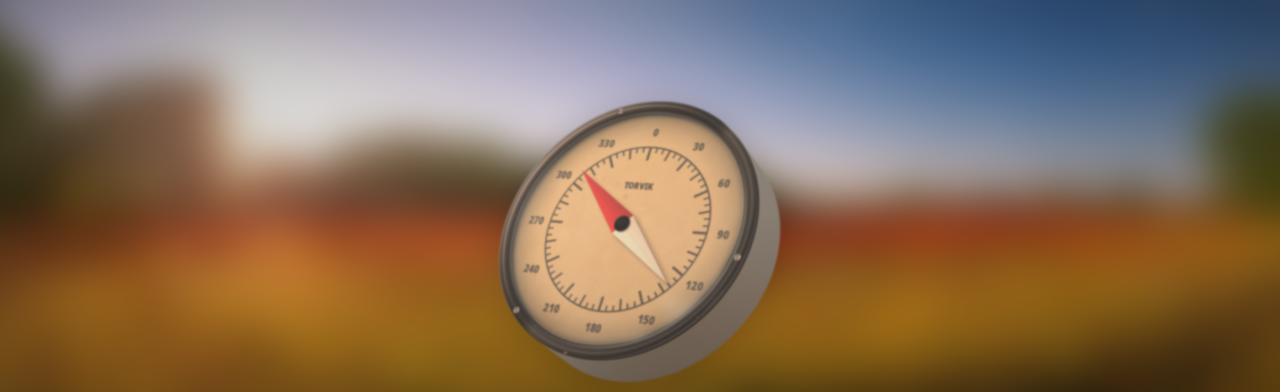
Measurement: 310 °
